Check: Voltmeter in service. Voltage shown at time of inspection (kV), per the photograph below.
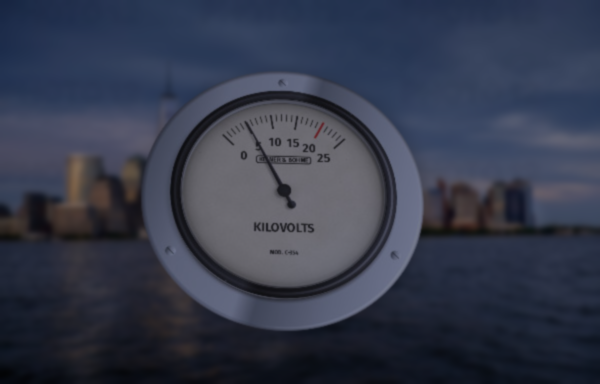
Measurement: 5 kV
